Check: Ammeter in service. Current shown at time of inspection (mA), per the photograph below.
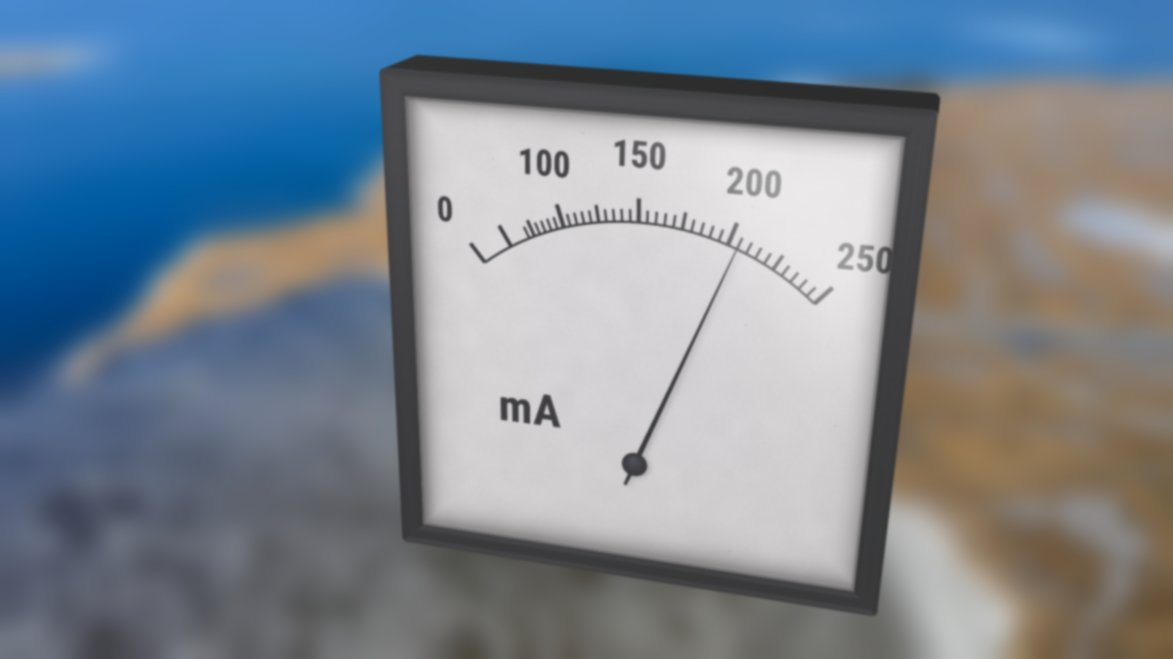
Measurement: 205 mA
